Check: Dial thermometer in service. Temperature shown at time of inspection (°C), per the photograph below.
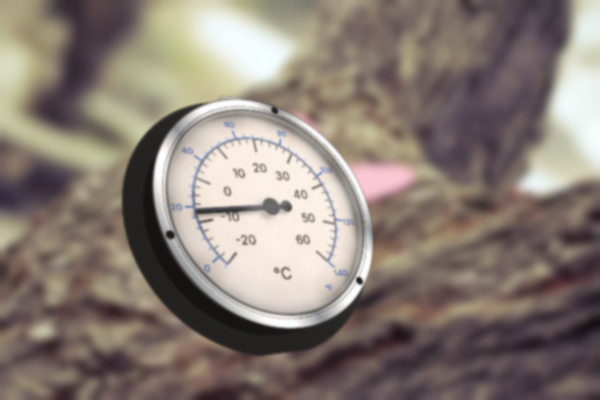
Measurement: -8 °C
